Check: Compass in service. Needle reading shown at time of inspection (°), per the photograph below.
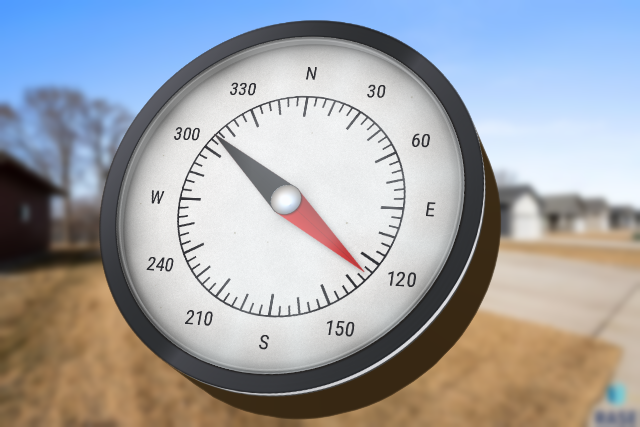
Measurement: 127.5 °
